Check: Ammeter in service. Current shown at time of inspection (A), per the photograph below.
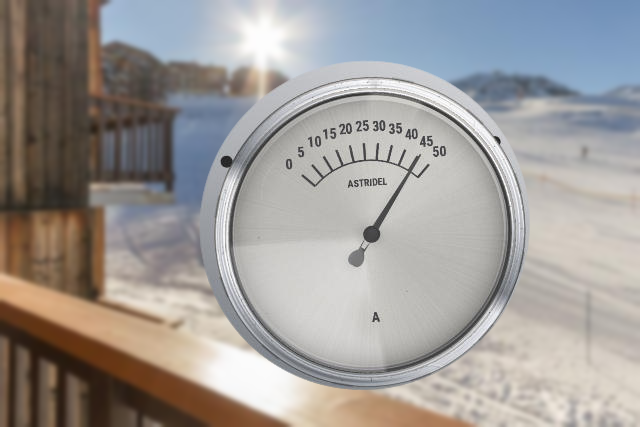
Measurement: 45 A
